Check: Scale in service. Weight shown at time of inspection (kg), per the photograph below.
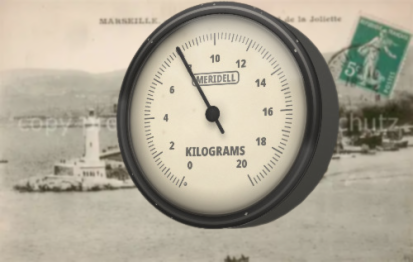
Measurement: 8 kg
